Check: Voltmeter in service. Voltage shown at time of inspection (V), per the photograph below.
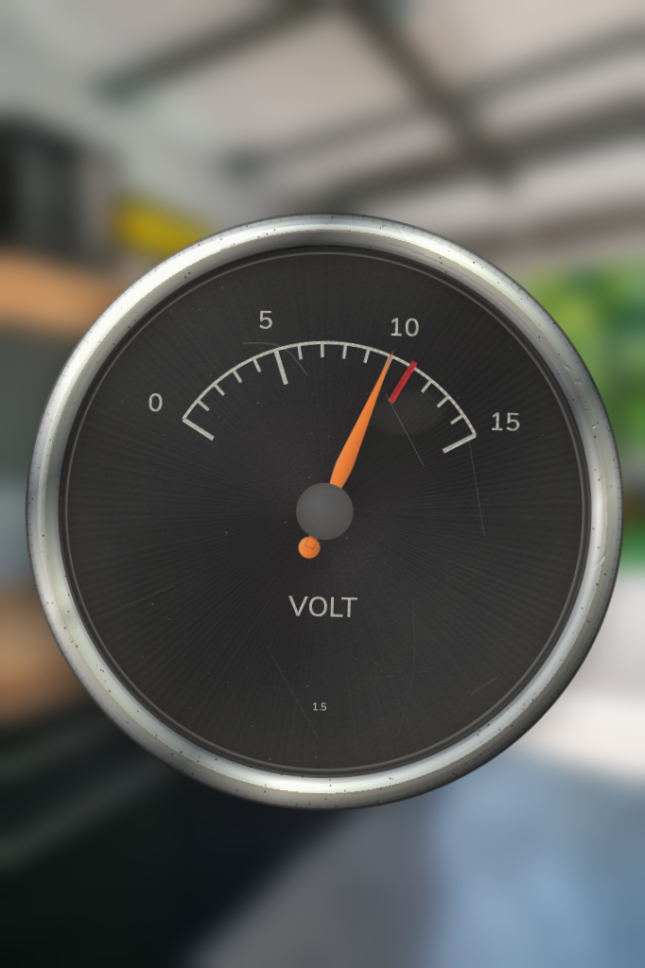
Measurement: 10 V
